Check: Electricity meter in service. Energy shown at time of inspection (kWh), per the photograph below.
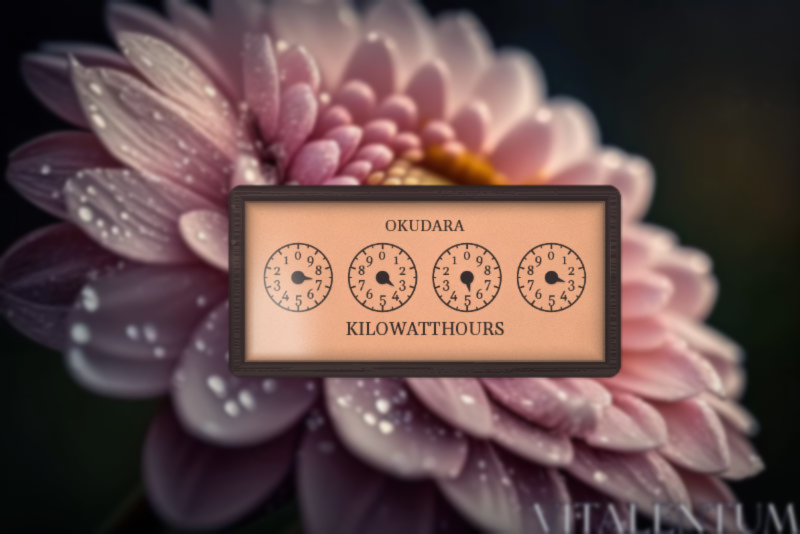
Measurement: 7353 kWh
